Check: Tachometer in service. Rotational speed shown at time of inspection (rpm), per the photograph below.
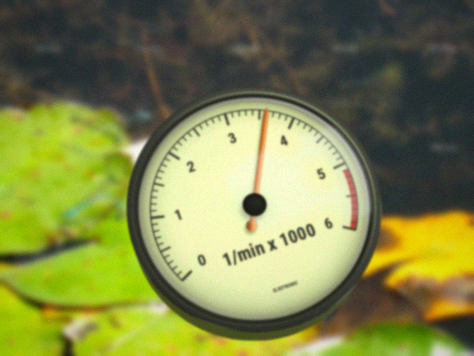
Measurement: 3600 rpm
